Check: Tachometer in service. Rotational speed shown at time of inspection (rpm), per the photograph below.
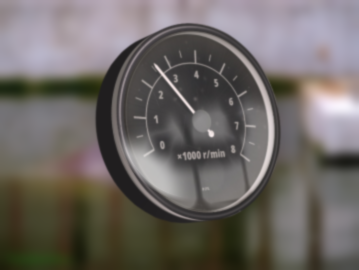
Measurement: 2500 rpm
